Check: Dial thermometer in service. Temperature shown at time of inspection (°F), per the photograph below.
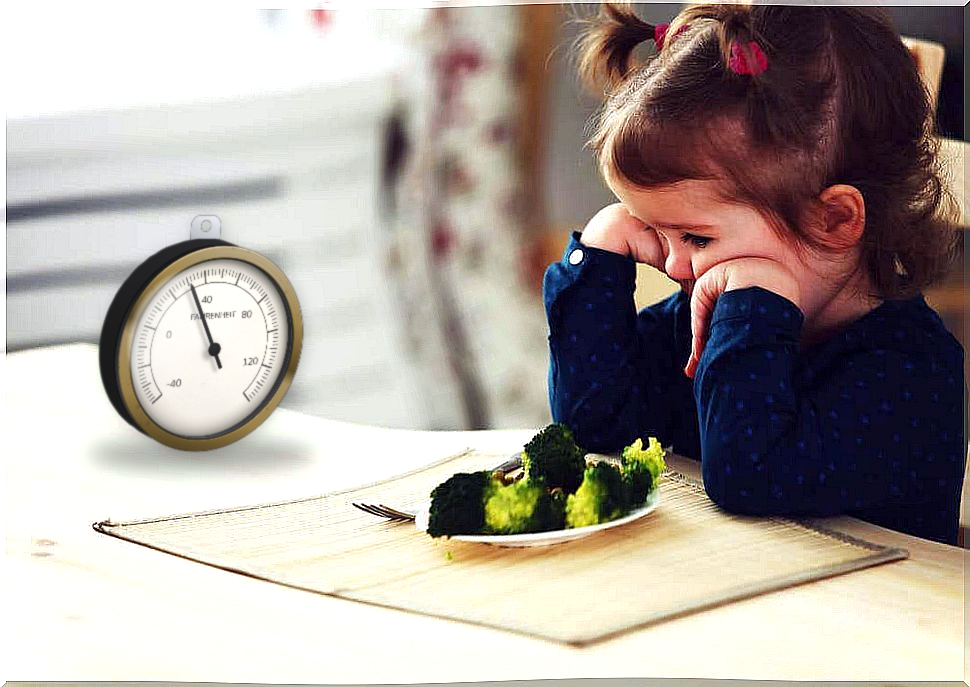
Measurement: 30 °F
